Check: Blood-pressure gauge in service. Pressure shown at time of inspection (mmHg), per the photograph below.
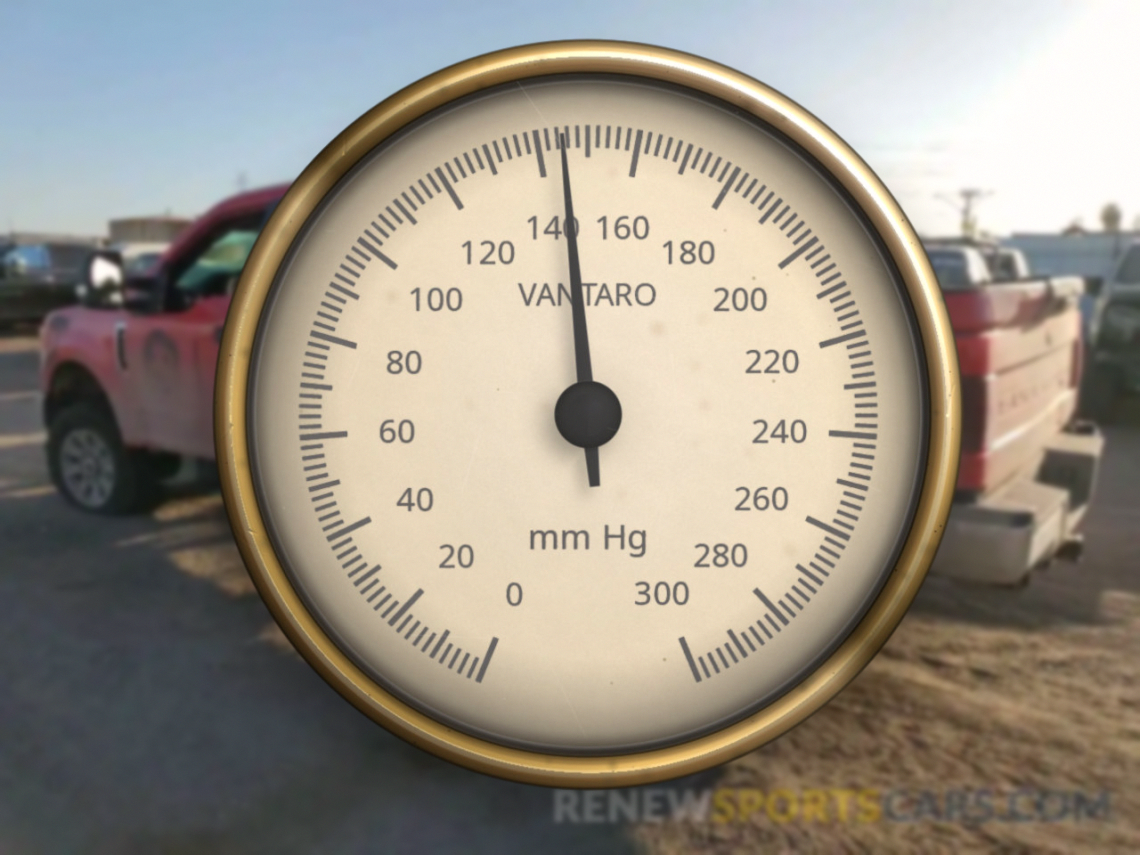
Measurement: 145 mmHg
